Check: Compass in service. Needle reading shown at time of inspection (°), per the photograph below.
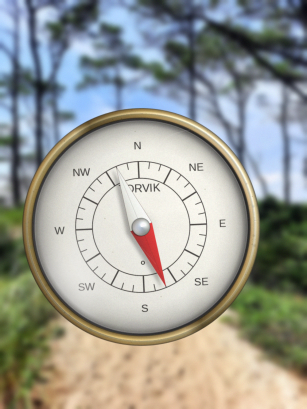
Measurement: 160 °
